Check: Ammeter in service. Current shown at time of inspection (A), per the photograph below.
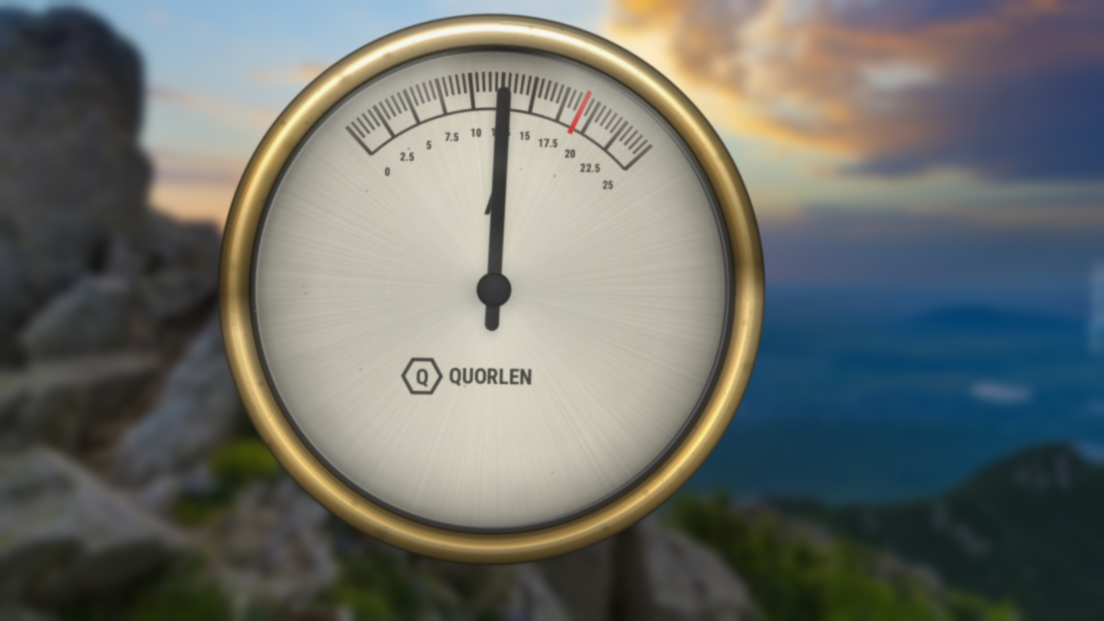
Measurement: 12.5 A
